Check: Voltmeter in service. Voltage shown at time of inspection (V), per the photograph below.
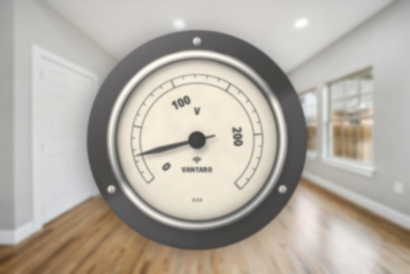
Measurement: 25 V
